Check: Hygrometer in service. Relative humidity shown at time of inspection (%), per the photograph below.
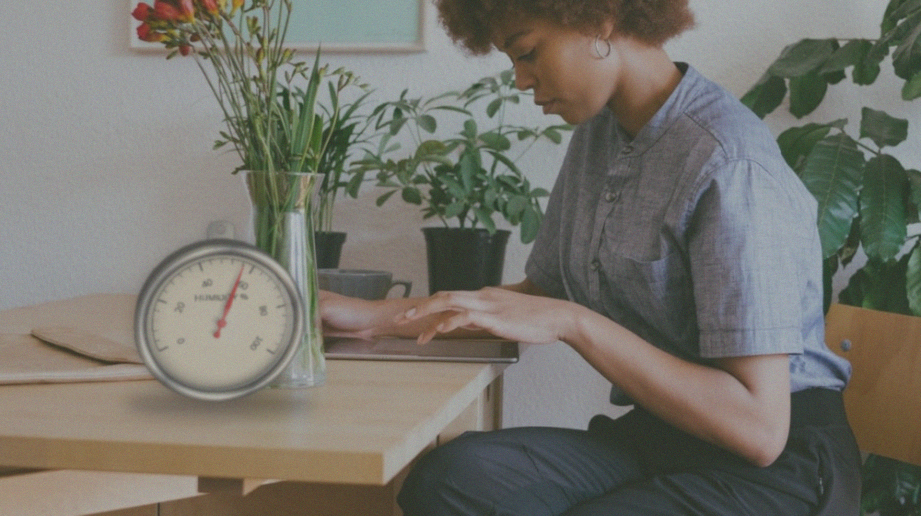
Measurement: 56 %
